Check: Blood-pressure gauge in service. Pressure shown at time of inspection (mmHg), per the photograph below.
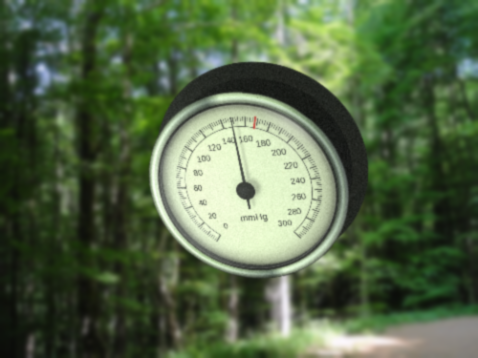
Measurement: 150 mmHg
